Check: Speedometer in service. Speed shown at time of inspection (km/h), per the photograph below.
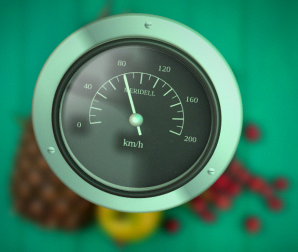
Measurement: 80 km/h
